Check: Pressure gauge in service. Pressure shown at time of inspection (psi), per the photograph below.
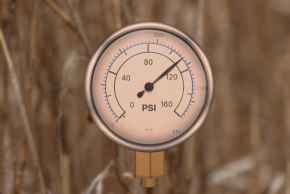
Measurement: 110 psi
